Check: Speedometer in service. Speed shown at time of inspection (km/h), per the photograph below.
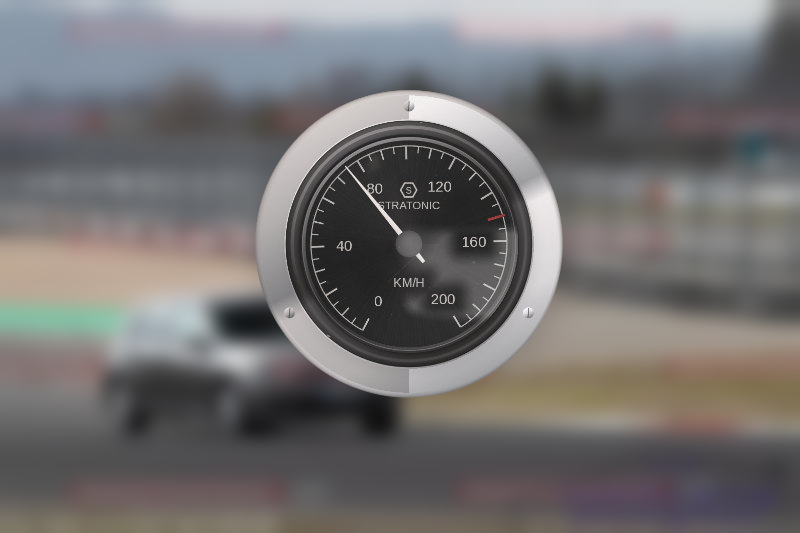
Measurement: 75 km/h
